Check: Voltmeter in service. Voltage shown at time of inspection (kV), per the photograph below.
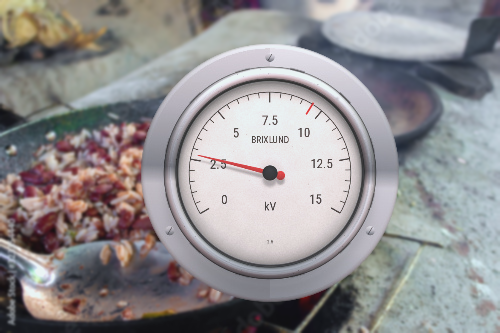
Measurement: 2.75 kV
